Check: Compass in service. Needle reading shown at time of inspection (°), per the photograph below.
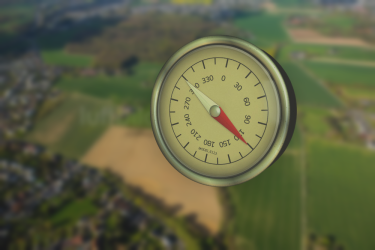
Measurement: 120 °
